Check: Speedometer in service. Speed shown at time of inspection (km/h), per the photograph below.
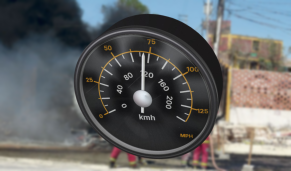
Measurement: 115 km/h
